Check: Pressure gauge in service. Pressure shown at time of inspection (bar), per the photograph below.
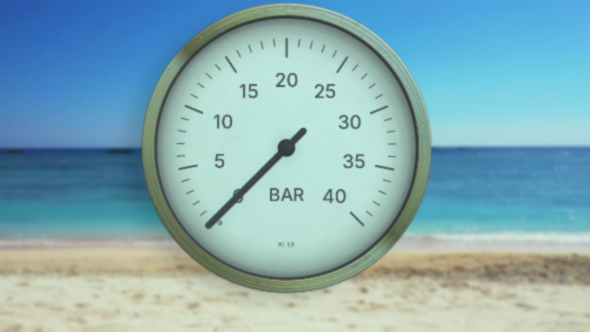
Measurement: 0 bar
